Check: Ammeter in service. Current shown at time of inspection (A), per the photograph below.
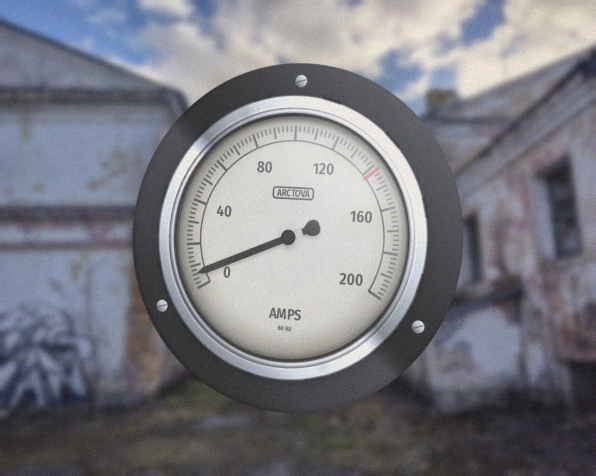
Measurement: 6 A
